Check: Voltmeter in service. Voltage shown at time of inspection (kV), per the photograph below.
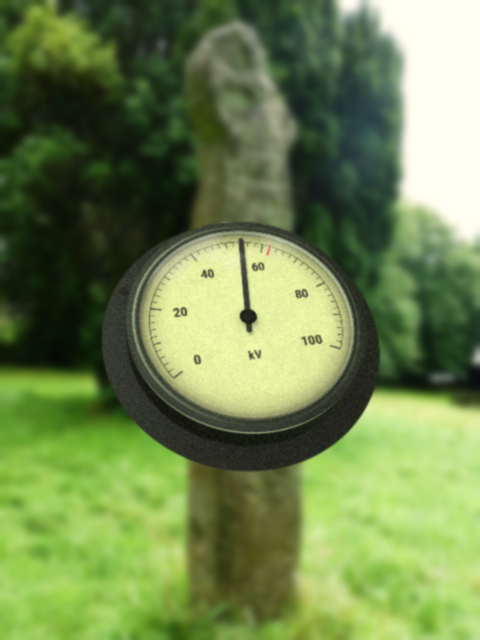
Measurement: 54 kV
